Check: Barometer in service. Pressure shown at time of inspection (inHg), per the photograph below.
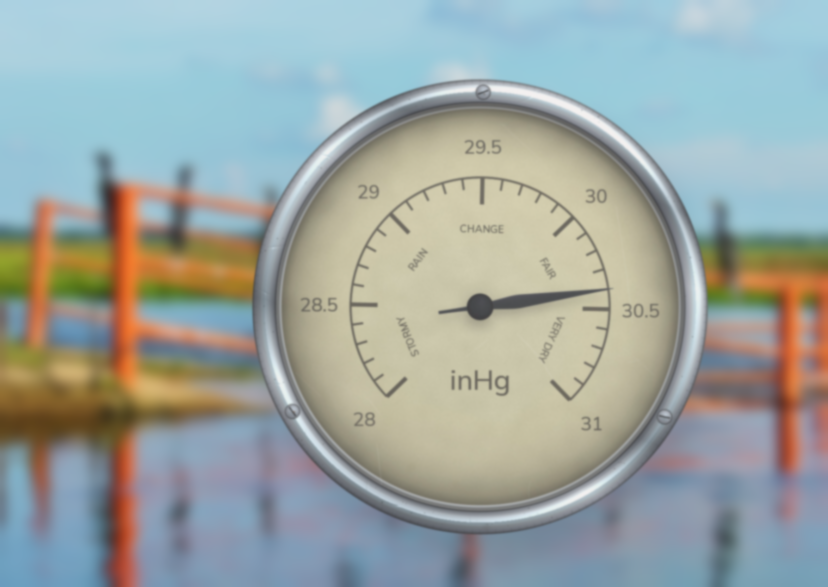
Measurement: 30.4 inHg
